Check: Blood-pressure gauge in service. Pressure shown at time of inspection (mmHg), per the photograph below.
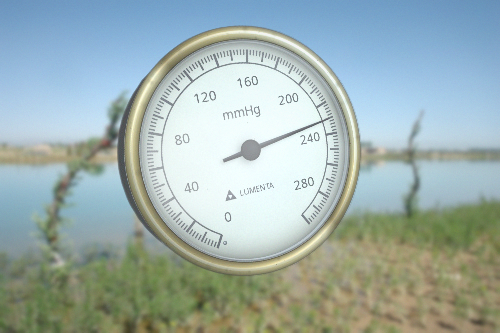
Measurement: 230 mmHg
